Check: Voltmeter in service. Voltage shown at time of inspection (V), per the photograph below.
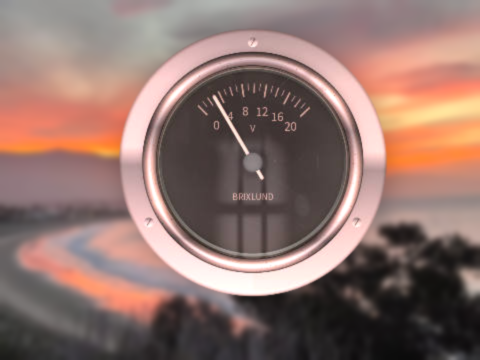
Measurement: 3 V
